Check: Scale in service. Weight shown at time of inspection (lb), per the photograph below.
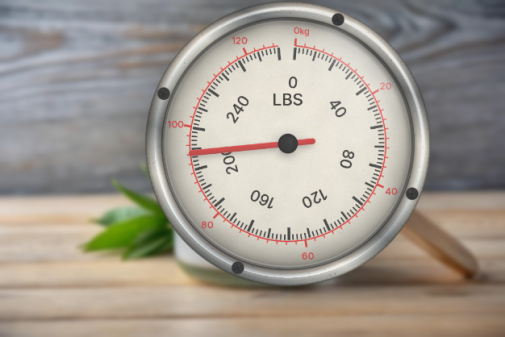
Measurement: 208 lb
